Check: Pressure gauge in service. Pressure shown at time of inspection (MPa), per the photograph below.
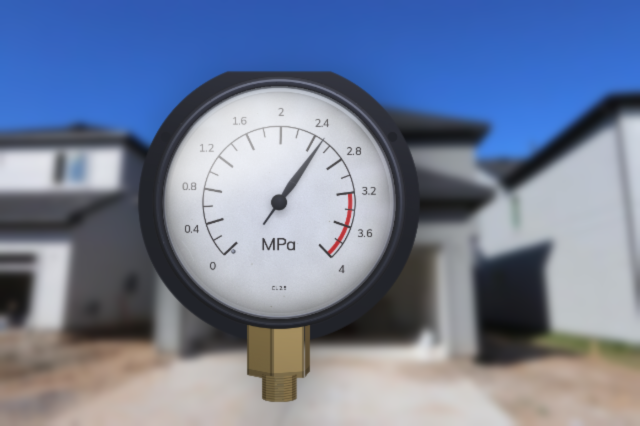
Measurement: 2.5 MPa
